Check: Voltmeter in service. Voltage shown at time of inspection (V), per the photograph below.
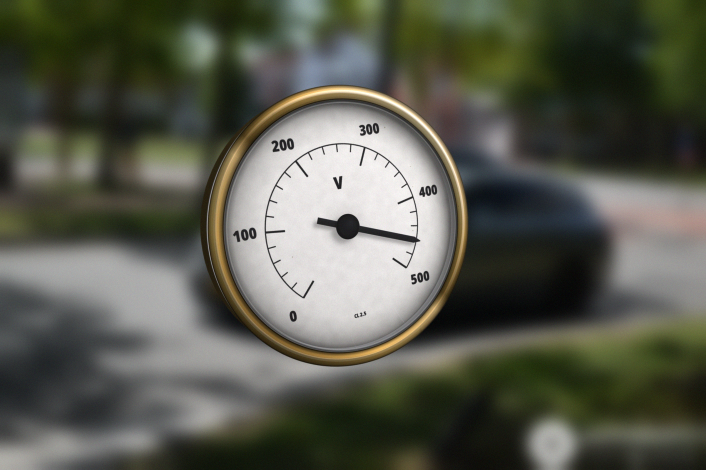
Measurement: 460 V
